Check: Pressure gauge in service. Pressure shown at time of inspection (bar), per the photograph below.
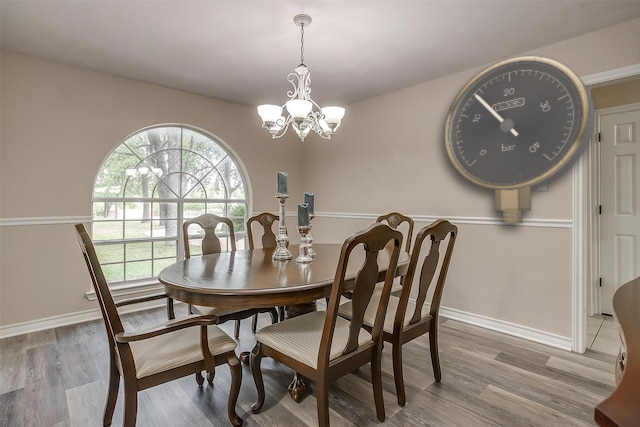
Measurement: 14 bar
